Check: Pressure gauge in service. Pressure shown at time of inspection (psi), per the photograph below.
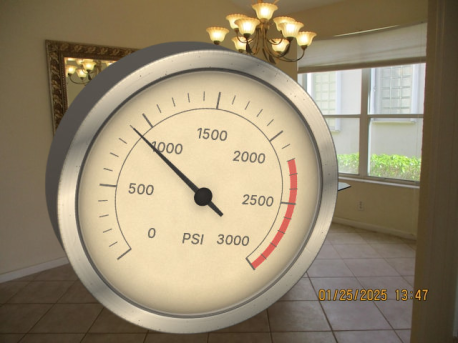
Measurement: 900 psi
